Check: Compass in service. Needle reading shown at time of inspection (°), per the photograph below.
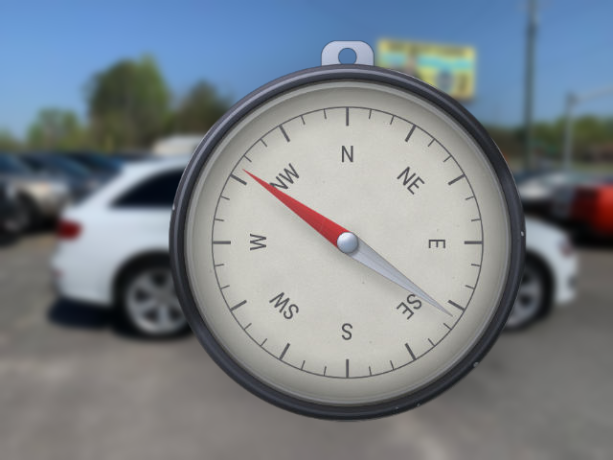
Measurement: 305 °
